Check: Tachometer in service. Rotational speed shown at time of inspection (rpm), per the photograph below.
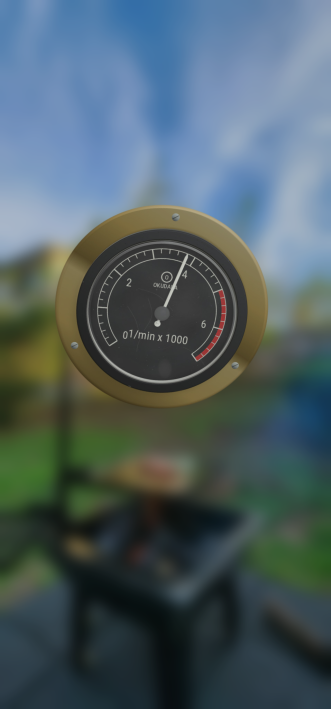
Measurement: 3800 rpm
